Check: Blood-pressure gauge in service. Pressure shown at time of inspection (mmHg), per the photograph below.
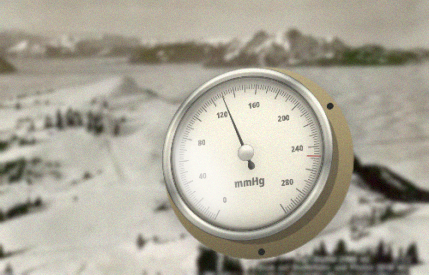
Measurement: 130 mmHg
